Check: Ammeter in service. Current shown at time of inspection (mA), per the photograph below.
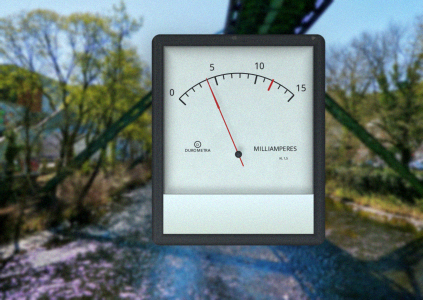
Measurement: 4 mA
